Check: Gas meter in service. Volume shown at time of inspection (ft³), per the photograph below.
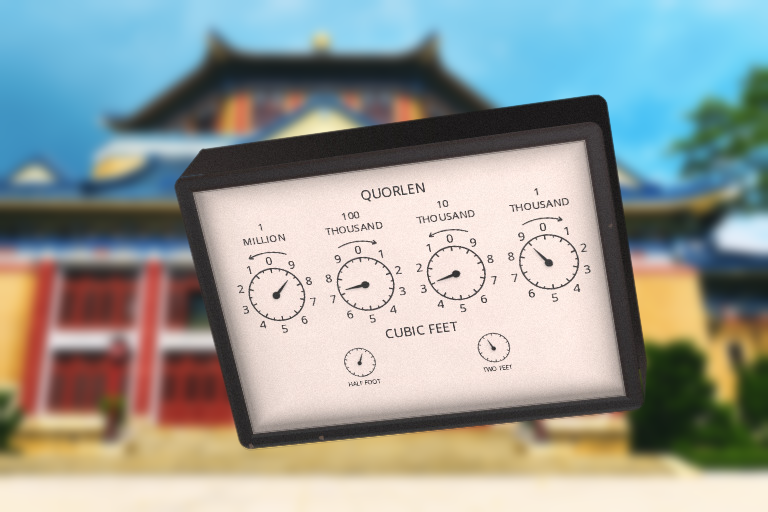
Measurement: 872900 ft³
